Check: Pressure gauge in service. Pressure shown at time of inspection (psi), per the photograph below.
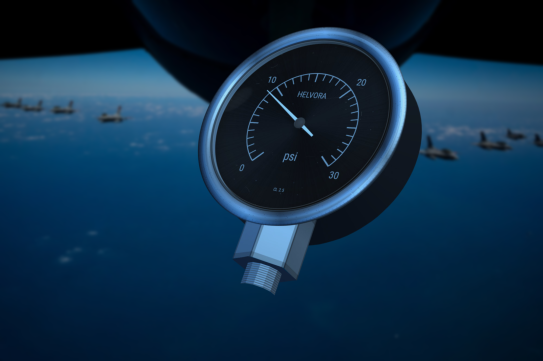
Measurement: 9 psi
